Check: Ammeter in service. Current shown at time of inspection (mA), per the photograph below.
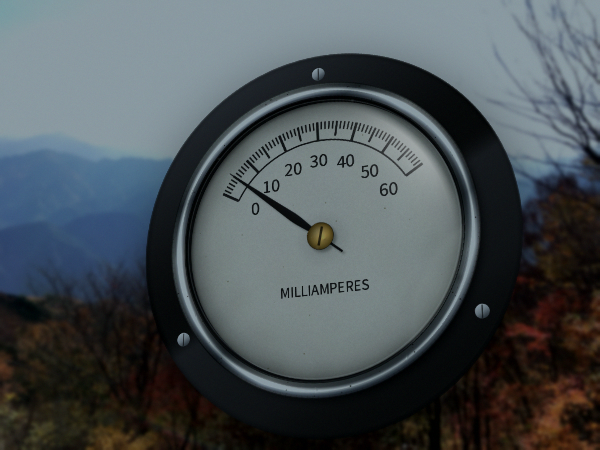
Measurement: 5 mA
